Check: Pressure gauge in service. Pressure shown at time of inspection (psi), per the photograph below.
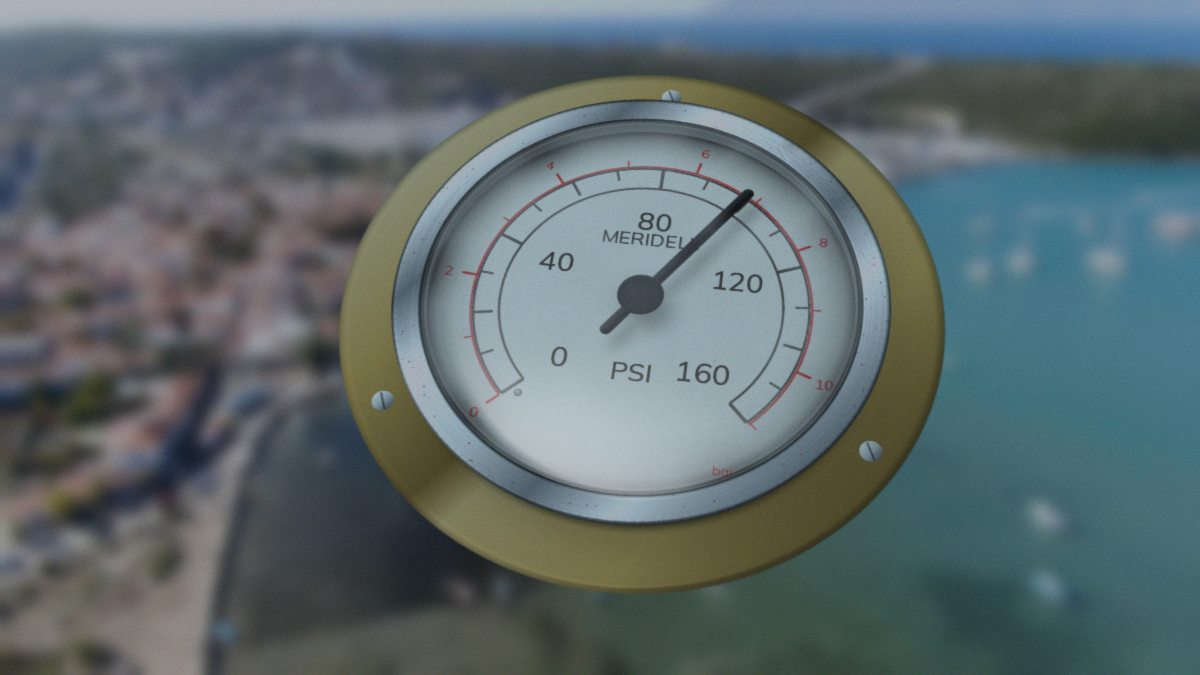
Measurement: 100 psi
